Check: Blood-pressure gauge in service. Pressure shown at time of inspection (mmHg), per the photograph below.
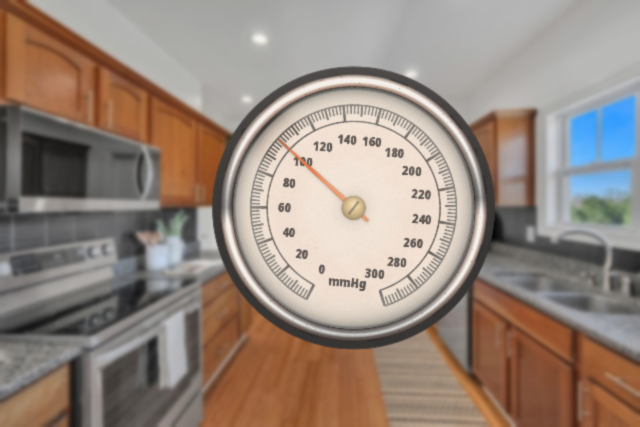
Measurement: 100 mmHg
